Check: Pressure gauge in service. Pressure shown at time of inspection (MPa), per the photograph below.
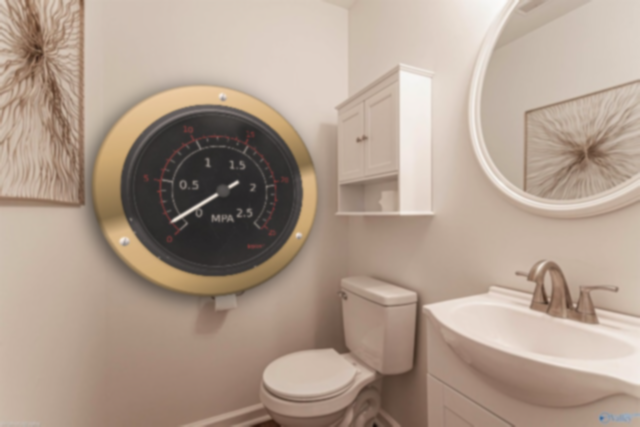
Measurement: 0.1 MPa
